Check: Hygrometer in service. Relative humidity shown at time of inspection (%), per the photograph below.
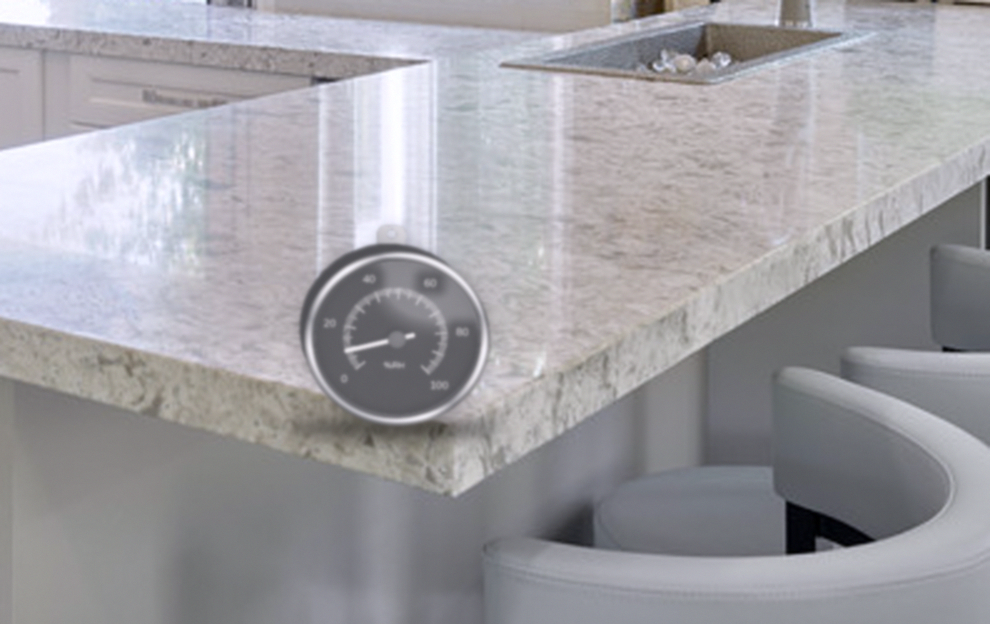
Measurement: 10 %
